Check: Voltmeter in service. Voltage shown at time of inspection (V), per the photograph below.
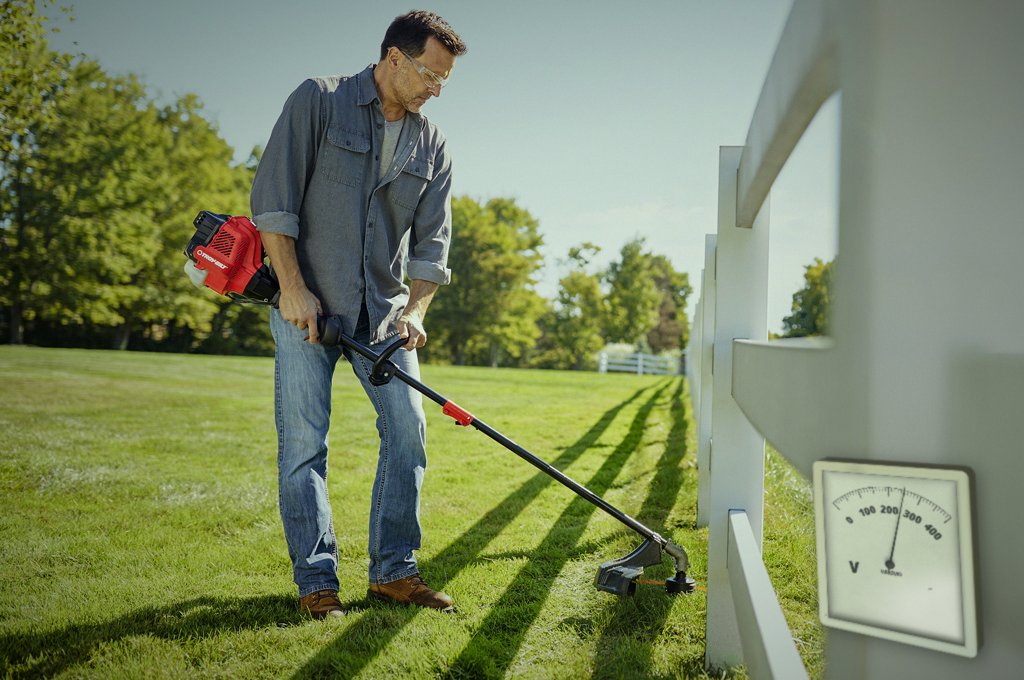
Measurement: 250 V
